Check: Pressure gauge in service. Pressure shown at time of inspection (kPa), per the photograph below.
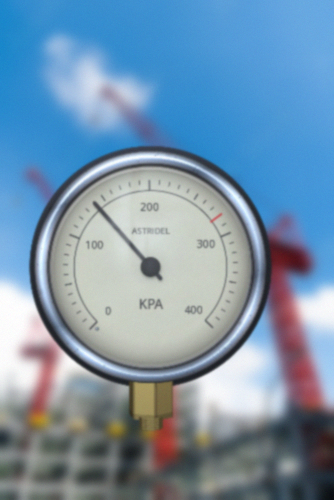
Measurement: 140 kPa
